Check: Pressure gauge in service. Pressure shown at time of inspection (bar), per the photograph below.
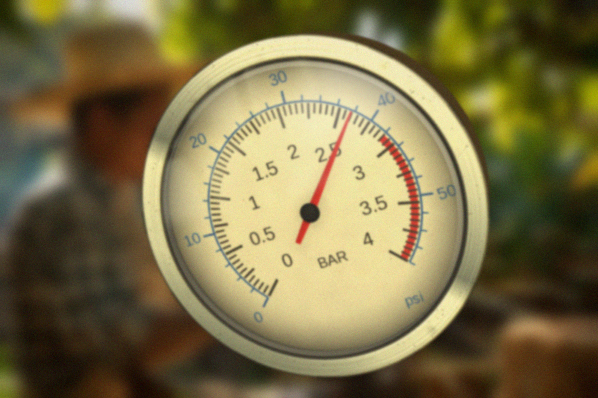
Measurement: 2.6 bar
